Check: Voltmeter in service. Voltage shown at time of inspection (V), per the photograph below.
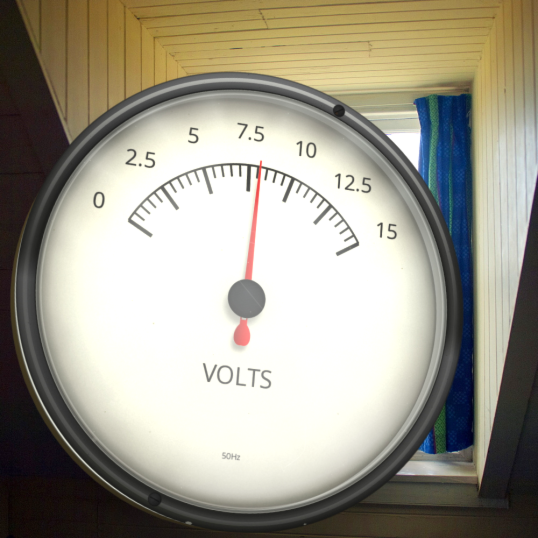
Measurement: 8 V
